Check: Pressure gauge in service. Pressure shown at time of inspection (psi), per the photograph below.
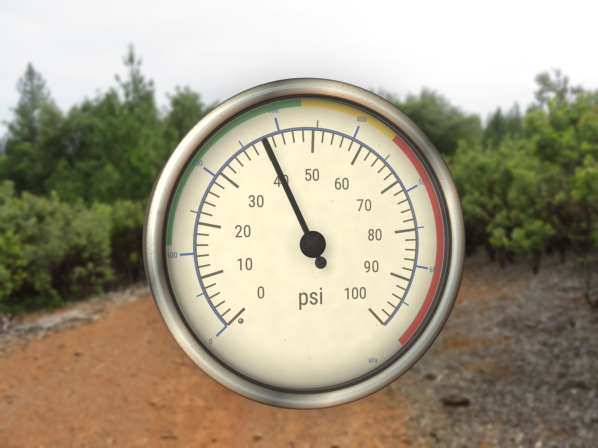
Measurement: 40 psi
